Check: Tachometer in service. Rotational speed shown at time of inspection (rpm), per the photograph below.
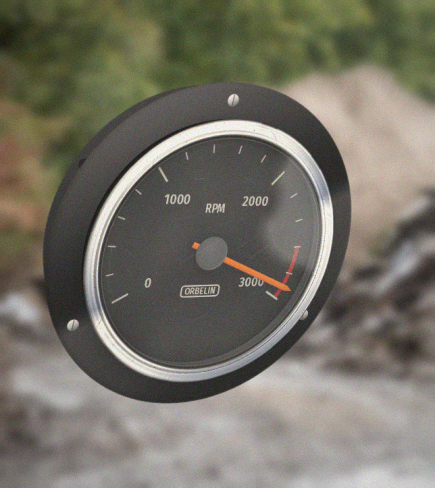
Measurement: 2900 rpm
